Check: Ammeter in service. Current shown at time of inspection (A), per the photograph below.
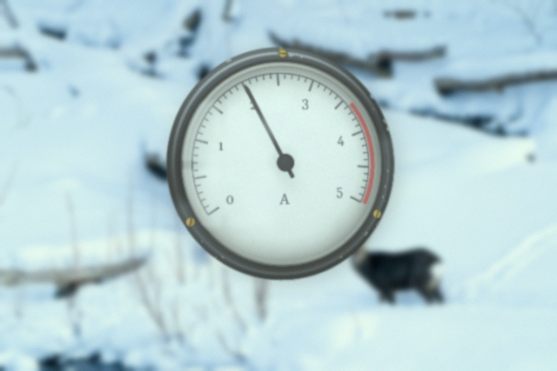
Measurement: 2 A
